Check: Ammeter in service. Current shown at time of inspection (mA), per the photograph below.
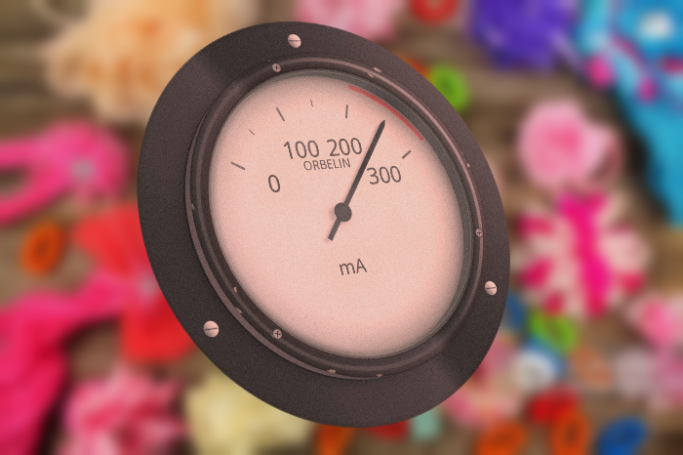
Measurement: 250 mA
